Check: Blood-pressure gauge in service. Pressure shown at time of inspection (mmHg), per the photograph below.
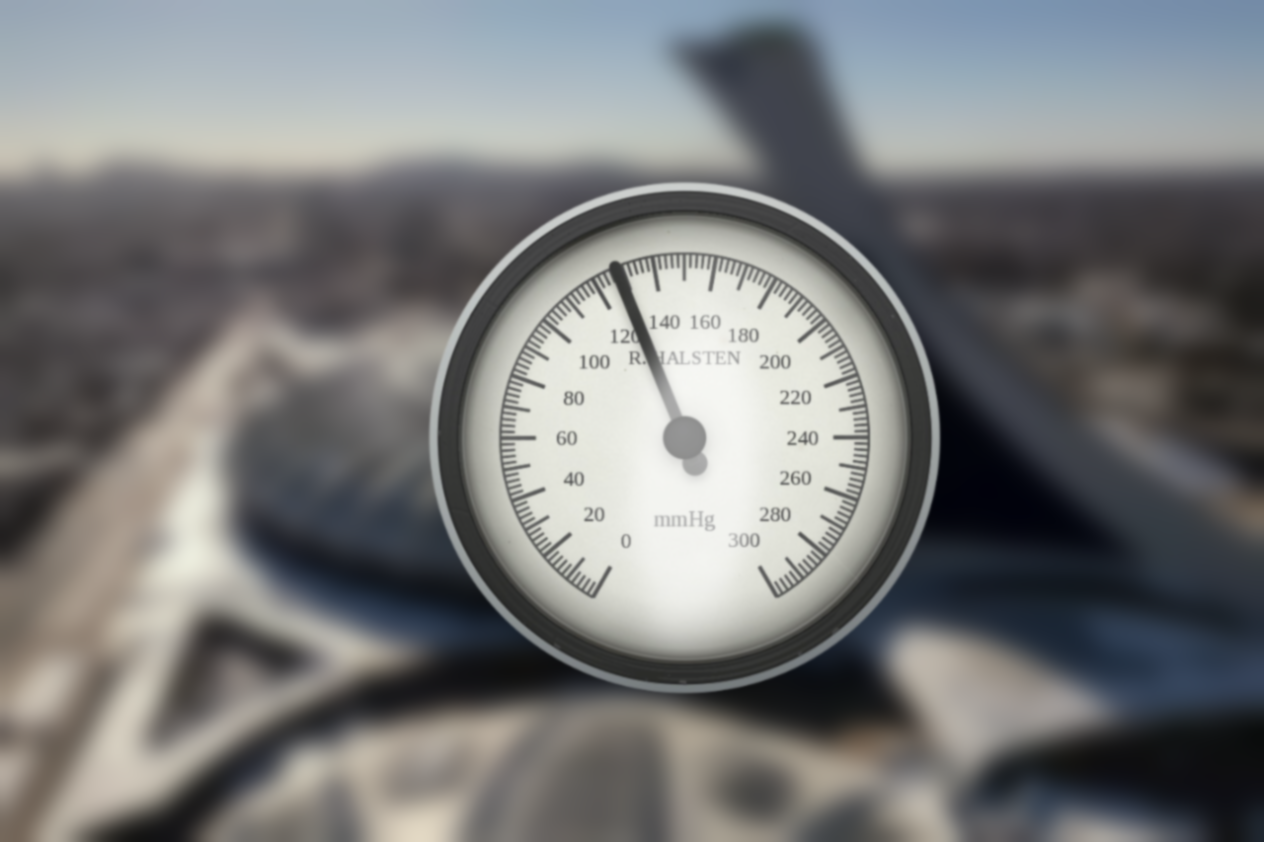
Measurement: 128 mmHg
